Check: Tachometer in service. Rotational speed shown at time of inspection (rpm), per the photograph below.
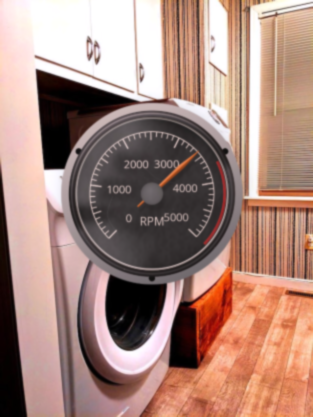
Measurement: 3400 rpm
